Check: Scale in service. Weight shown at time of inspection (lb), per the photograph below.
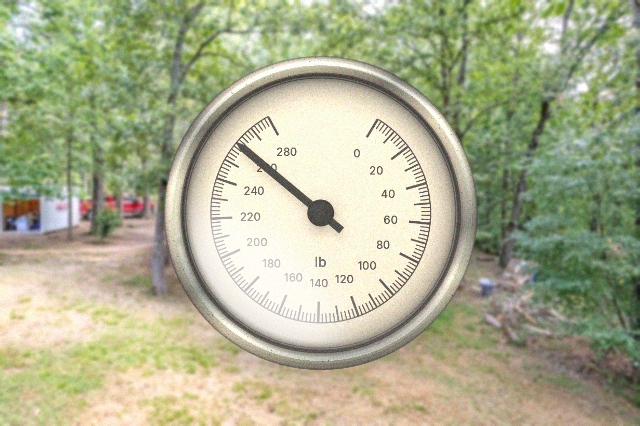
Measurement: 260 lb
